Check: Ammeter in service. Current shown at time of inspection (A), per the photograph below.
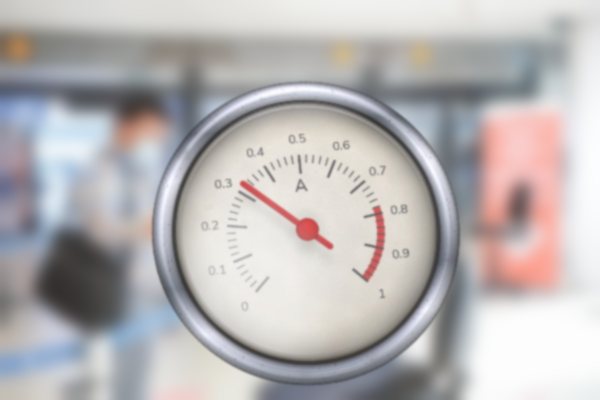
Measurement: 0.32 A
